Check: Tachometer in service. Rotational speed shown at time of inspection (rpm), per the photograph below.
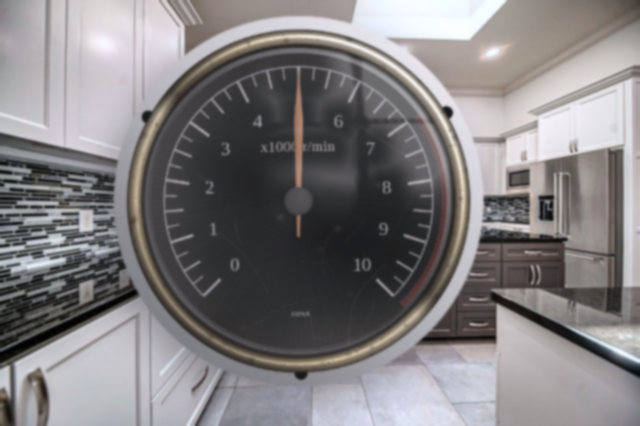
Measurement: 5000 rpm
